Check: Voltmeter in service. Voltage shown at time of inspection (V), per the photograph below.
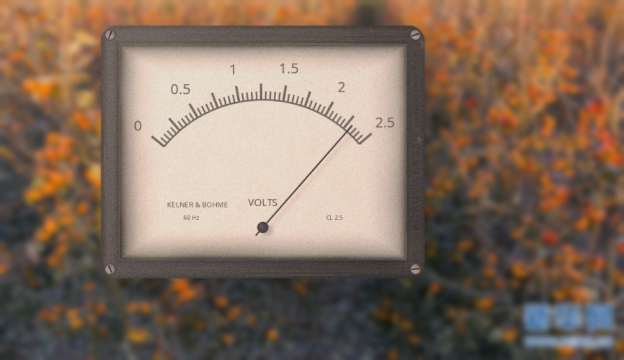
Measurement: 2.3 V
